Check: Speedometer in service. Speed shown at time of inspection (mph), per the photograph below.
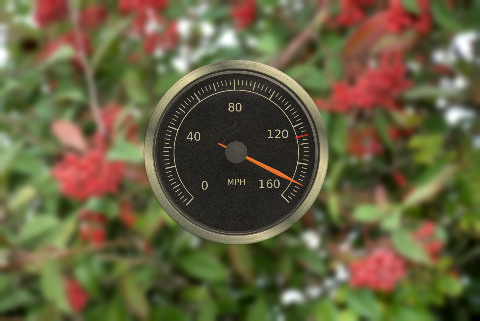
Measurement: 150 mph
